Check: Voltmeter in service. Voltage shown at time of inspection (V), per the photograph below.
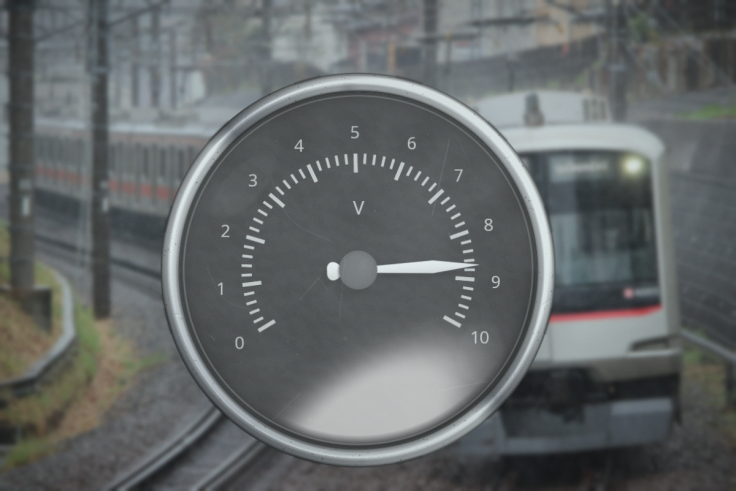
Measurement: 8.7 V
